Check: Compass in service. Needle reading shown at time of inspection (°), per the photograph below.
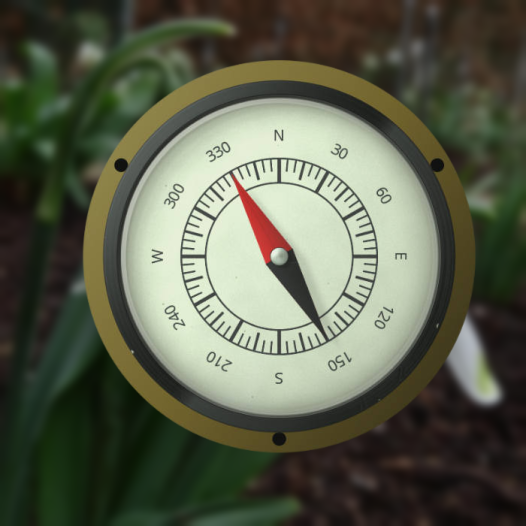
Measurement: 330 °
